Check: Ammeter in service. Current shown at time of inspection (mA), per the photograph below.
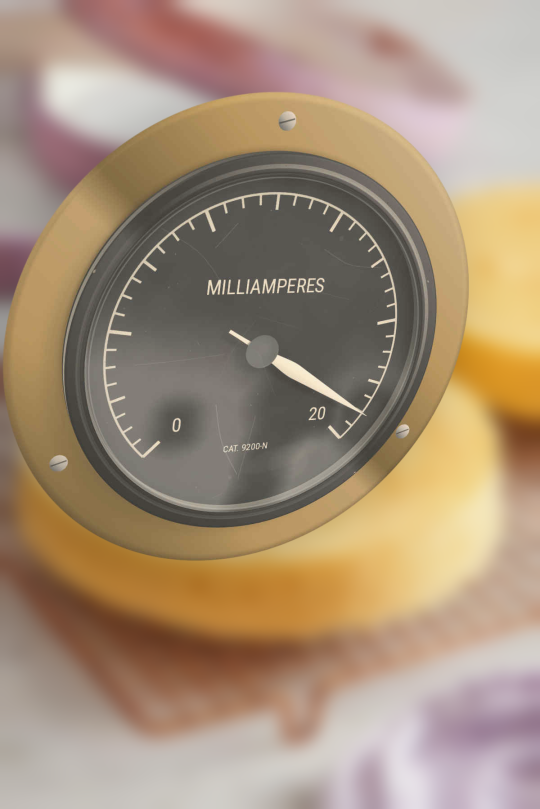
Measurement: 19 mA
